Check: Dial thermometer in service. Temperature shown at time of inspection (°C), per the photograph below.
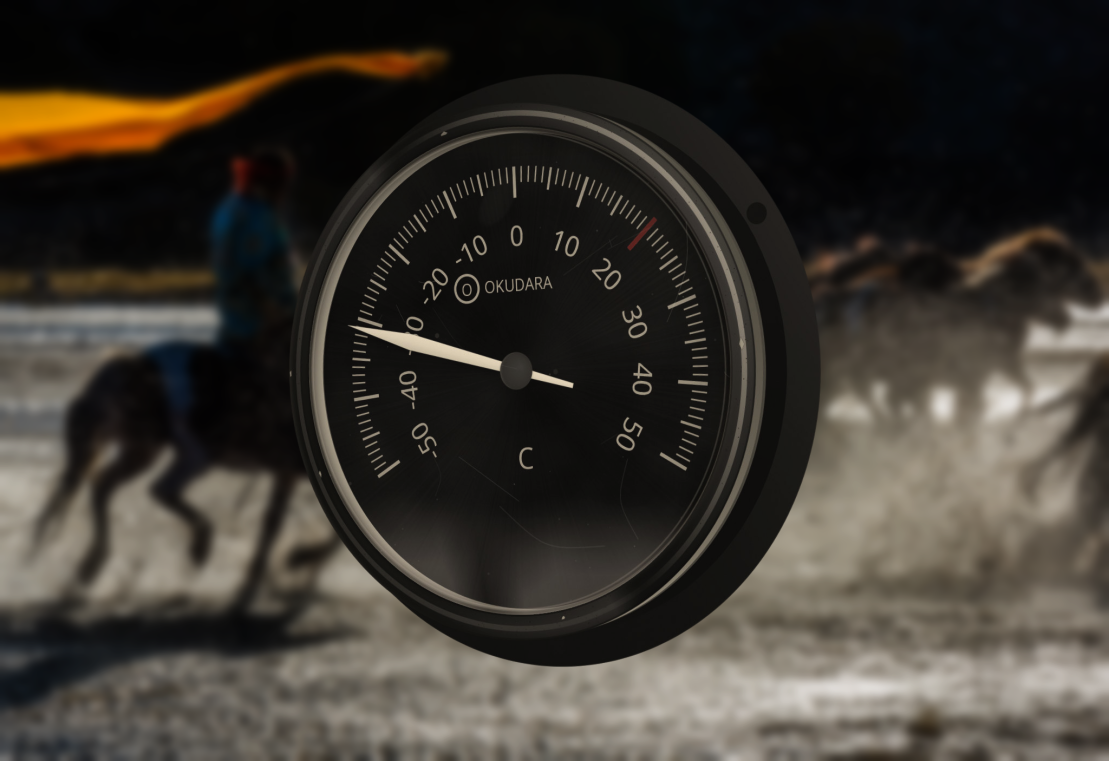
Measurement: -31 °C
